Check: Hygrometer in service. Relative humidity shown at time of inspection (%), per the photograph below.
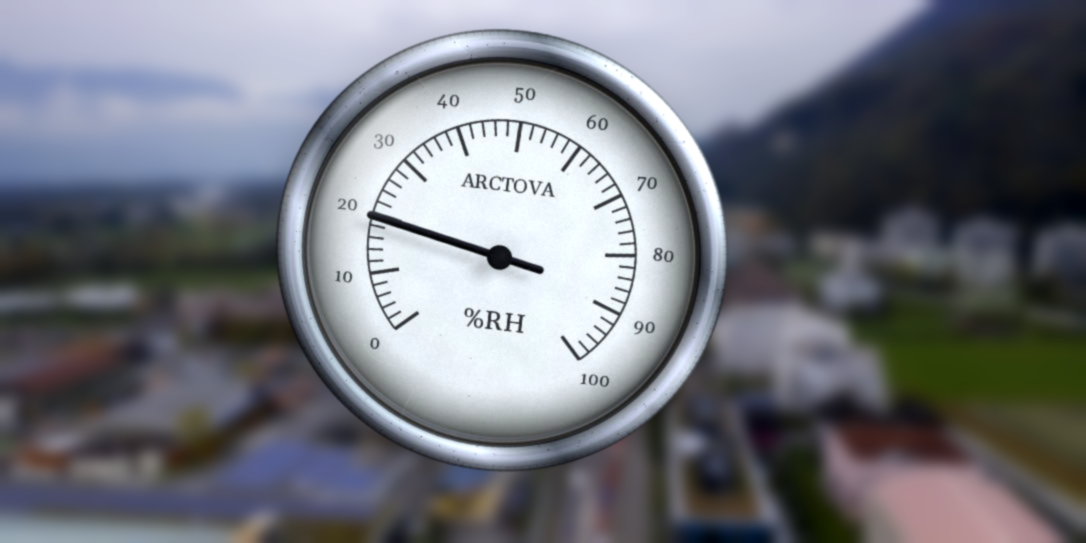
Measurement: 20 %
